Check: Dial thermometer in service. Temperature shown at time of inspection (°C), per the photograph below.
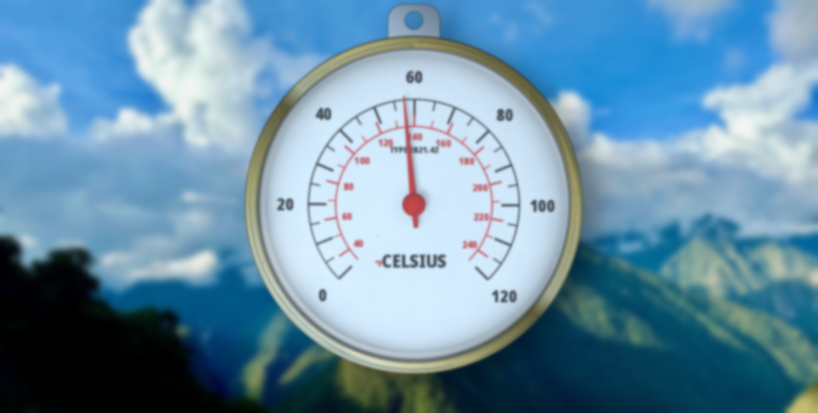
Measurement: 57.5 °C
